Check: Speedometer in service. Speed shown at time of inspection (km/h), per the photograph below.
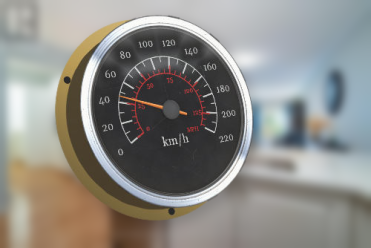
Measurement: 45 km/h
